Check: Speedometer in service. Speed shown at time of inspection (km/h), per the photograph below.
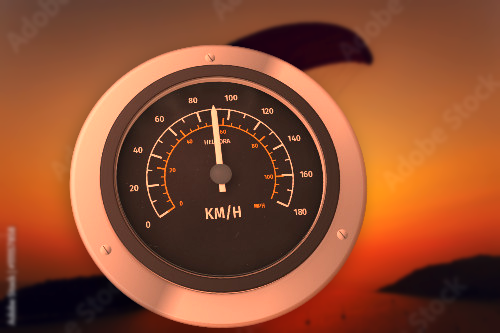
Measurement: 90 km/h
